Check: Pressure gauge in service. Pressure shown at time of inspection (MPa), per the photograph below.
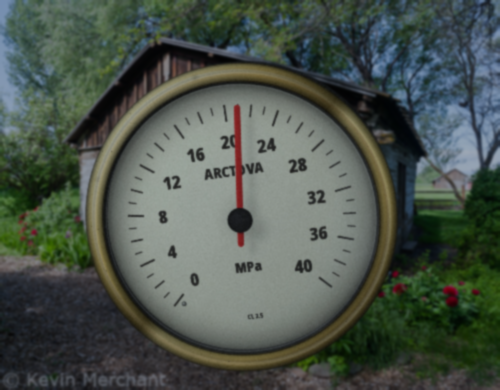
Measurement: 21 MPa
